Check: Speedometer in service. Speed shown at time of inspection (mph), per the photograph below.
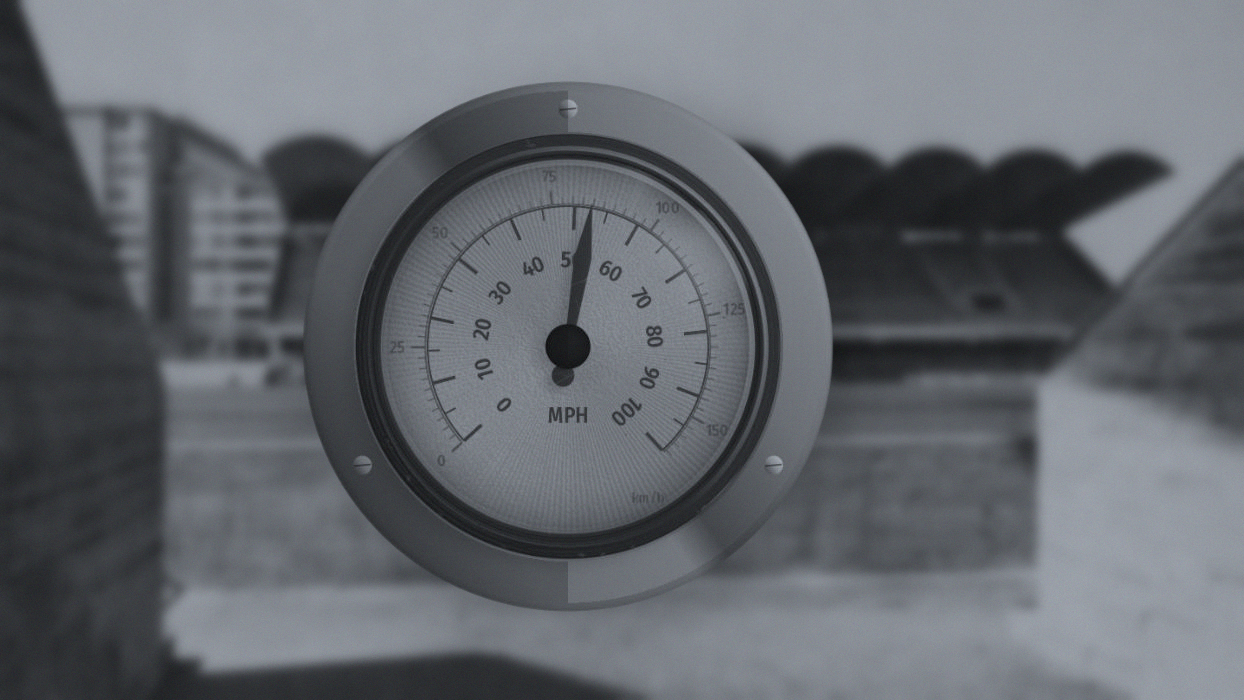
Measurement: 52.5 mph
